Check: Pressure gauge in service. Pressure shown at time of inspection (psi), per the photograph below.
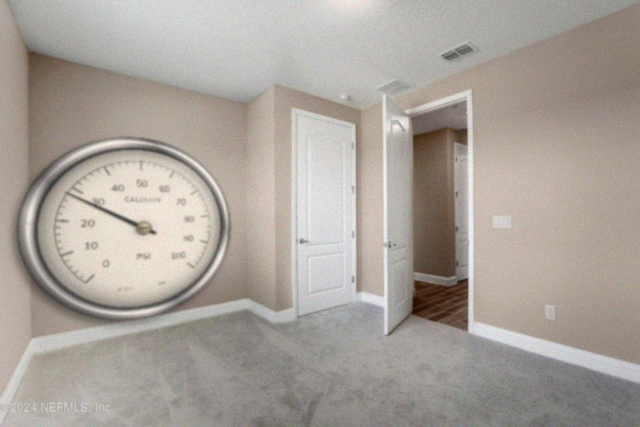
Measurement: 28 psi
